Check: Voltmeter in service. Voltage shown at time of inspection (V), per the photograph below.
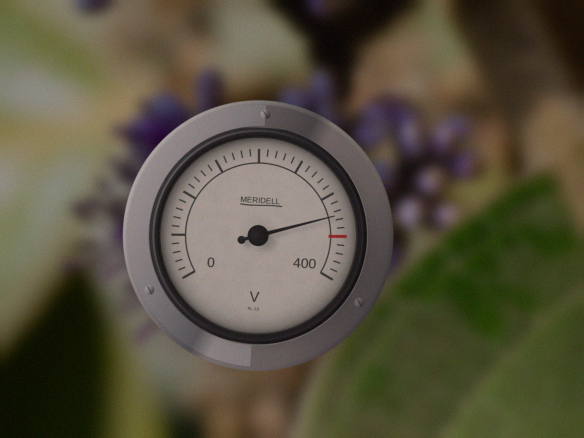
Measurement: 325 V
